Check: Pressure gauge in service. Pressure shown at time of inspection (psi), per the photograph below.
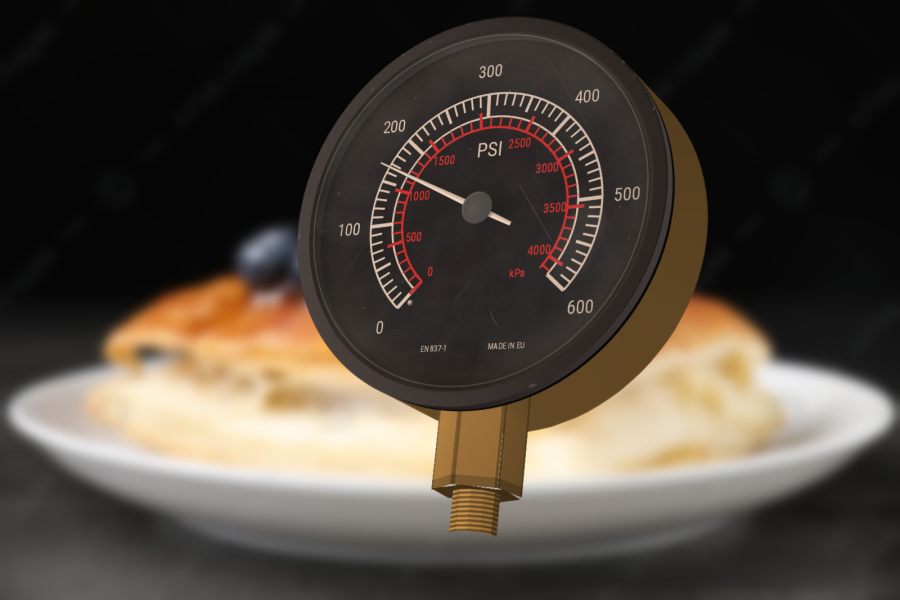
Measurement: 165 psi
